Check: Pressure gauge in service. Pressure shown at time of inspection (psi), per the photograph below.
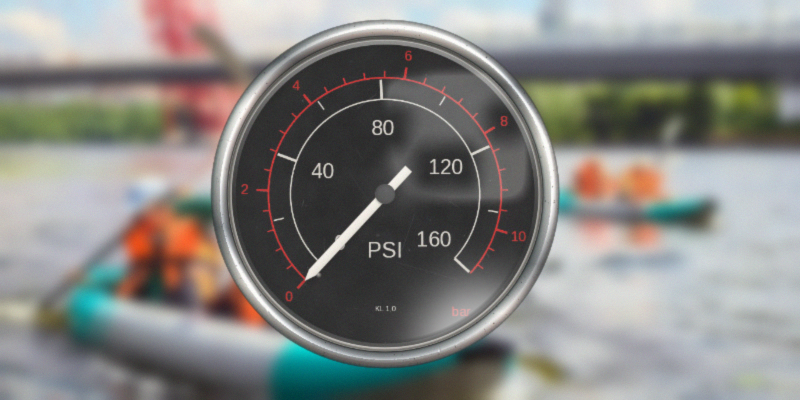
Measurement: 0 psi
